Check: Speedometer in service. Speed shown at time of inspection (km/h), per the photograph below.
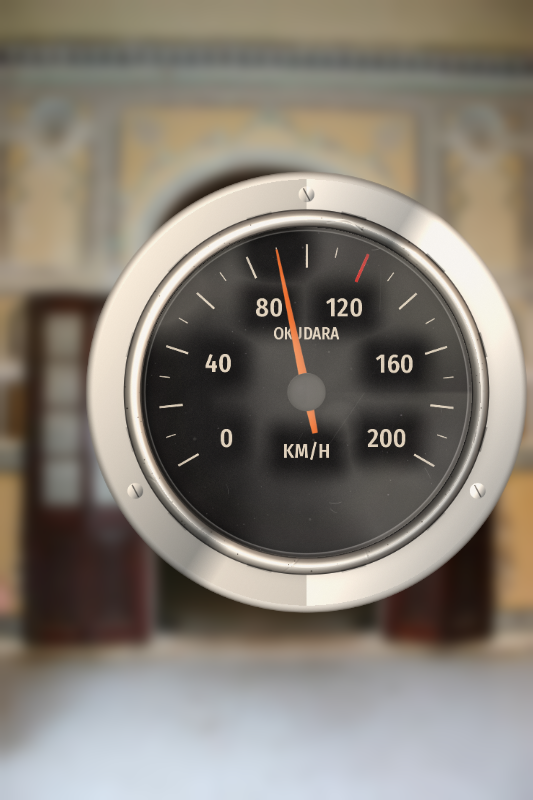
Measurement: 90 km/h
